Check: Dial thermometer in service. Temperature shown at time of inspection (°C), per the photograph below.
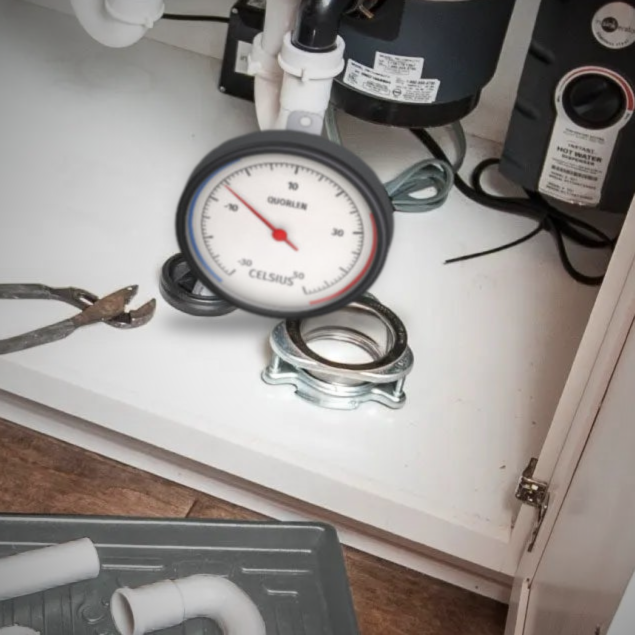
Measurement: -5 °C
